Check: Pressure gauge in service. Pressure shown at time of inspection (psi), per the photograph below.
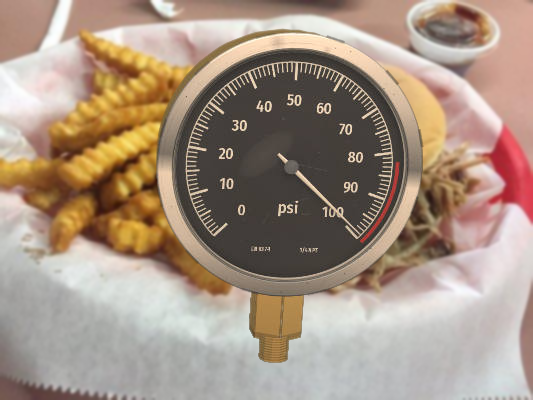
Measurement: 99 psi
